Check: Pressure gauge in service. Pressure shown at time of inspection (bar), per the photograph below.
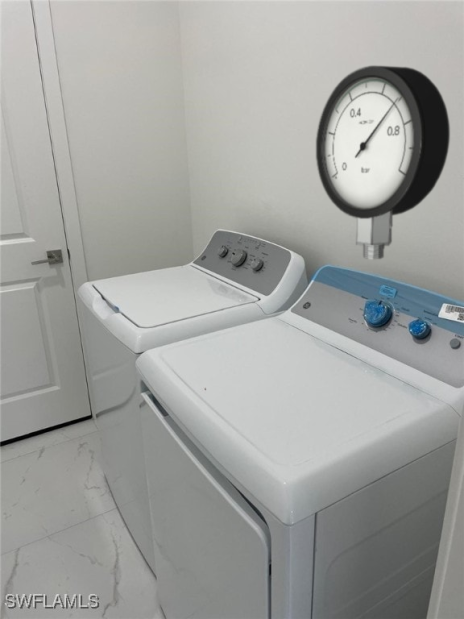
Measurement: 0.7 bar
